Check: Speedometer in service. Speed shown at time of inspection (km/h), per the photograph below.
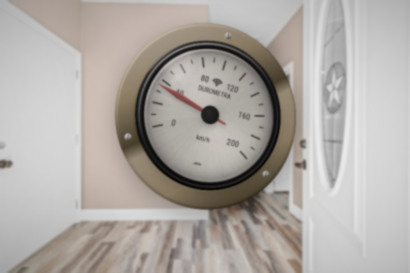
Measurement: 35 km/h
